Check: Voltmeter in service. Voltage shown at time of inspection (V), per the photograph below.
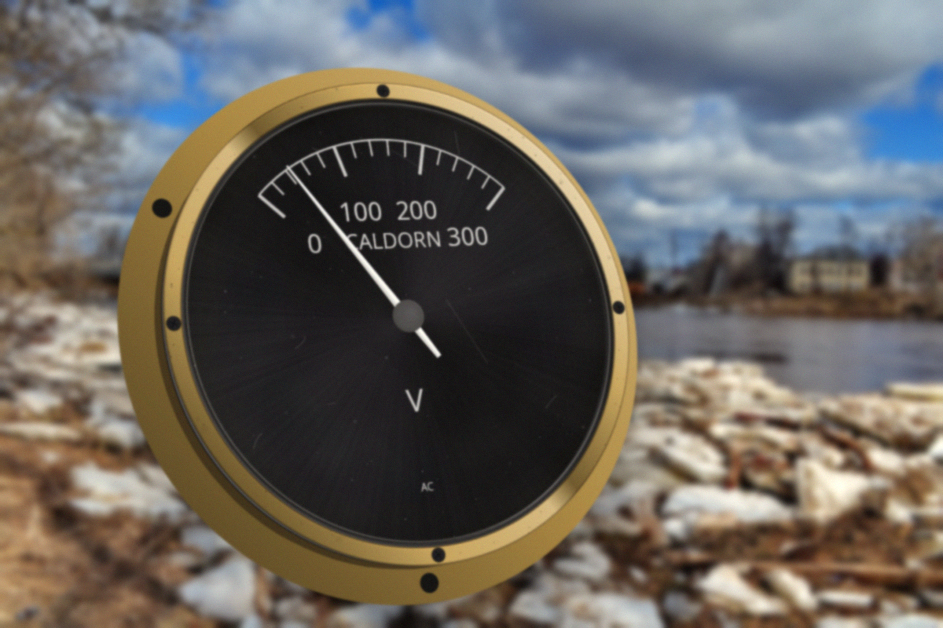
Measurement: 40 V
